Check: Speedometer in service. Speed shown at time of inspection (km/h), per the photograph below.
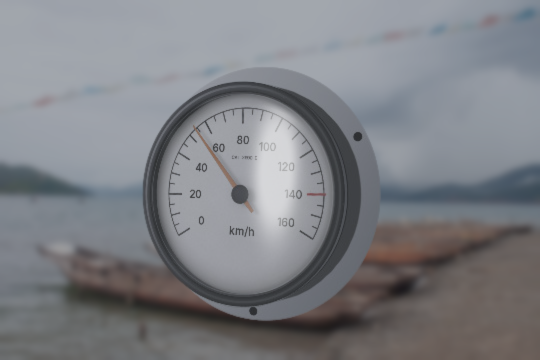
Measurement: 55 km/h
